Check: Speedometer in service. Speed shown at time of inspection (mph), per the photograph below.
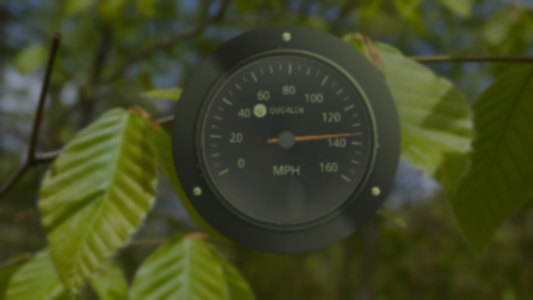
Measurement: 135 mph
